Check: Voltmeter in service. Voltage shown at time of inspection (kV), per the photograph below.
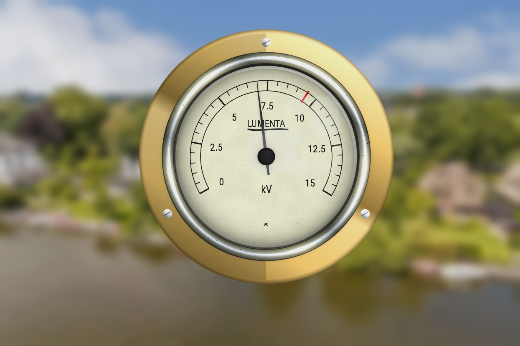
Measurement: 7 kV
